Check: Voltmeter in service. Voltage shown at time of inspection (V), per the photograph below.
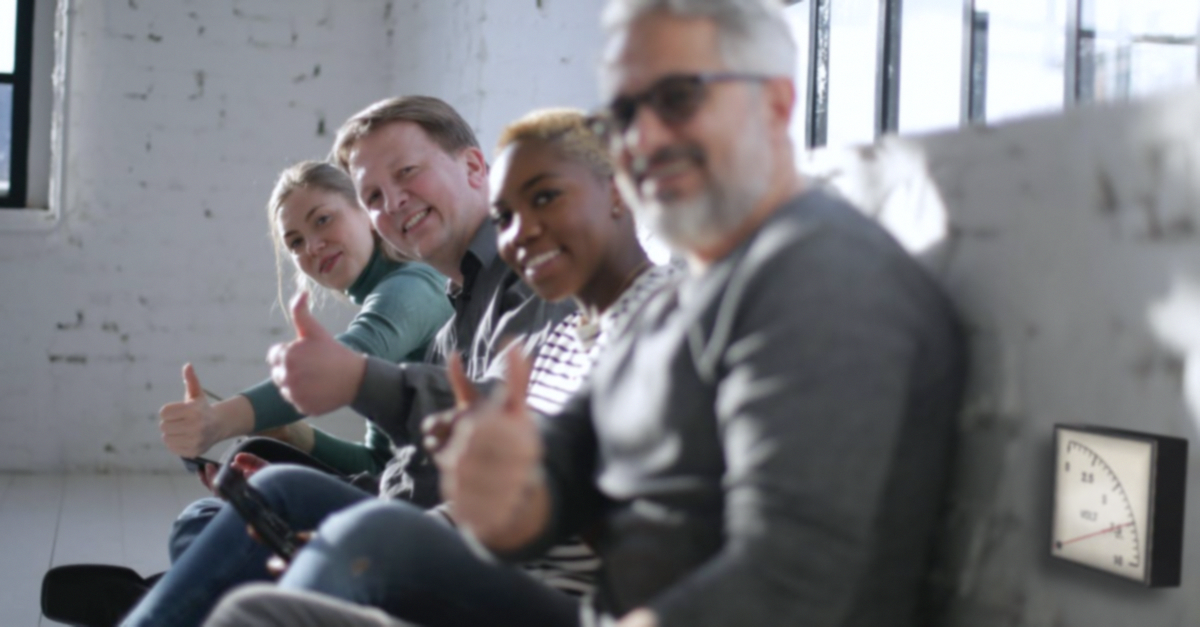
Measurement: 7.5 V
